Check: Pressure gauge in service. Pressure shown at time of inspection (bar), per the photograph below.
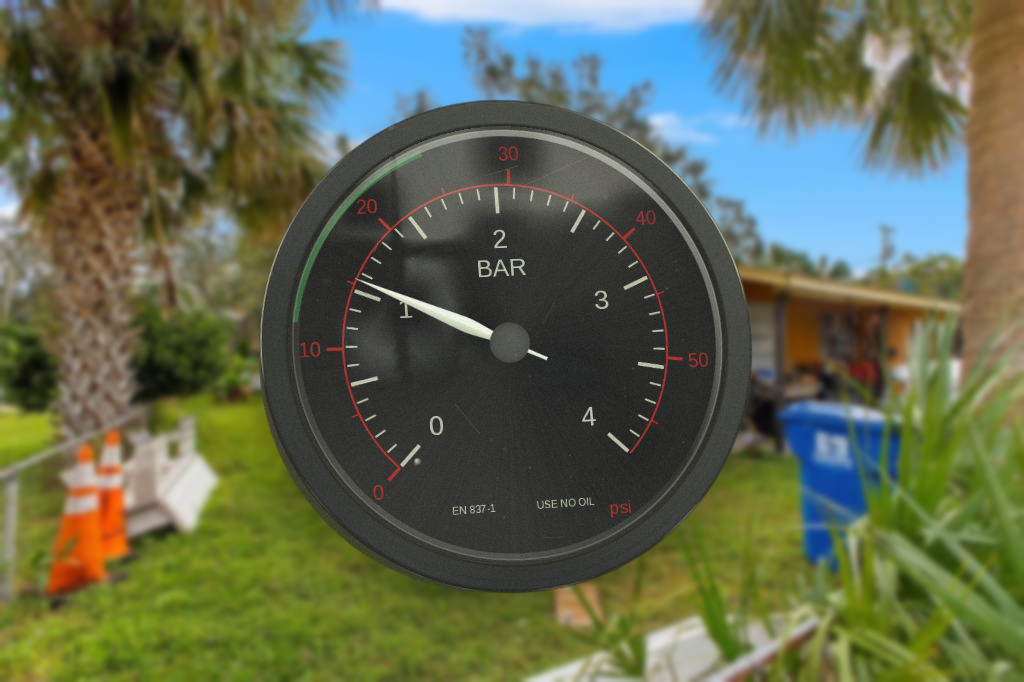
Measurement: 1.05 bar
